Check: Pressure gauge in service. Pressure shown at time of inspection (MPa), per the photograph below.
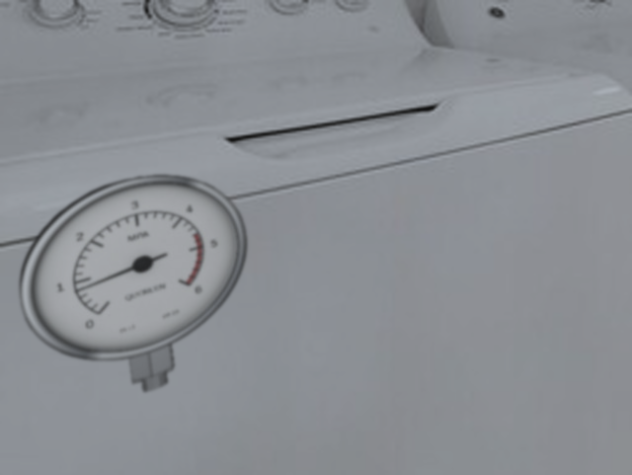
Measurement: 0.8 MPa
